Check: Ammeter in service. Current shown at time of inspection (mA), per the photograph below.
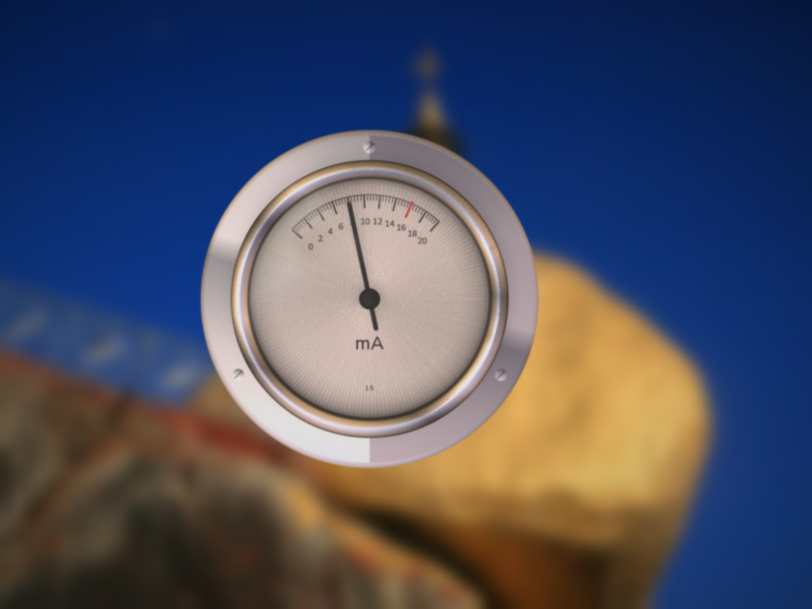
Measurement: 8 mA
